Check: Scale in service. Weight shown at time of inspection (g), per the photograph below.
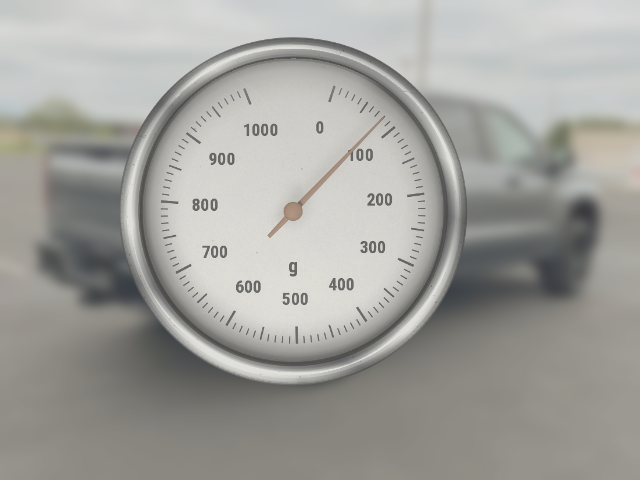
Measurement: 80 g
